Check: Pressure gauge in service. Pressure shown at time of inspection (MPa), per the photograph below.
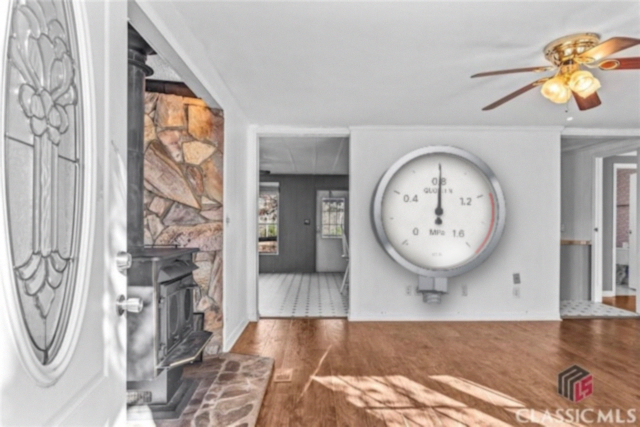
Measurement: 0.8 MPa
